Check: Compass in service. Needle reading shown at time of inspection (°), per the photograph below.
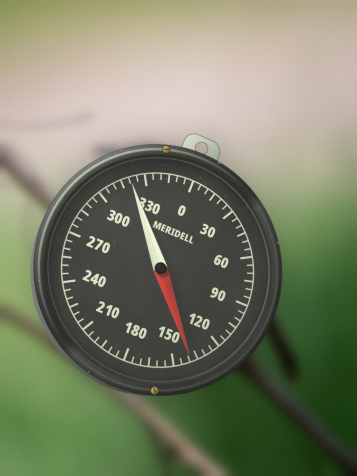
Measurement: 140 °
